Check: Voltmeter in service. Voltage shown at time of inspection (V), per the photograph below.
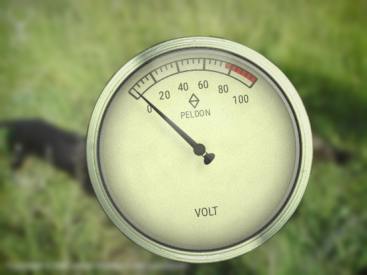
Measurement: 4 V
